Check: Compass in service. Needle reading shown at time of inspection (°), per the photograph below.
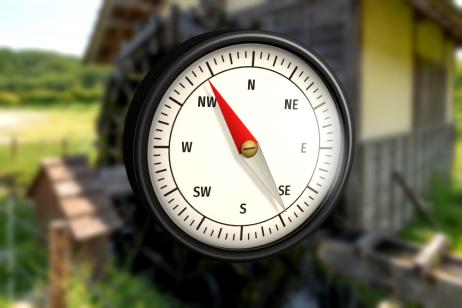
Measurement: 325 °
